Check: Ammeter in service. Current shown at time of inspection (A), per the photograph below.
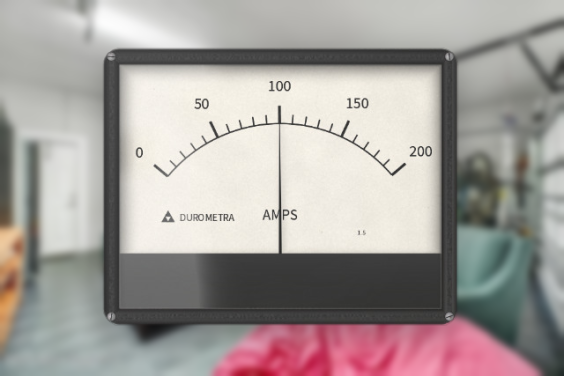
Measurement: 100 A
